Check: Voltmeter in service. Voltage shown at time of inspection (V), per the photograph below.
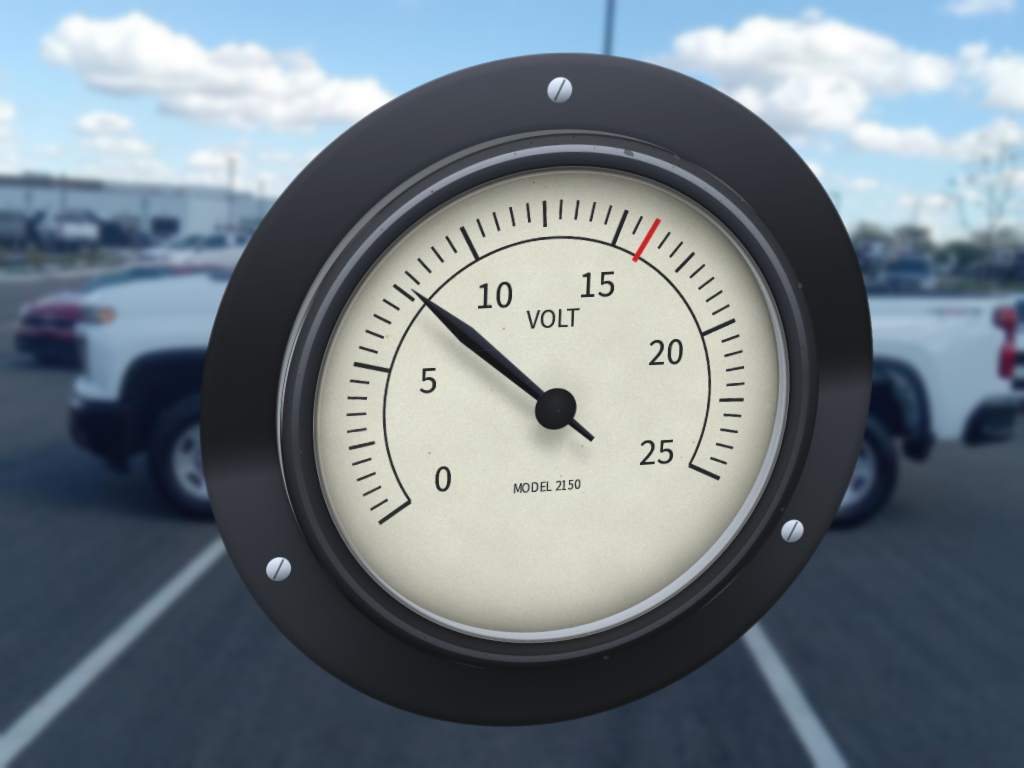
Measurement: 7.75 V
